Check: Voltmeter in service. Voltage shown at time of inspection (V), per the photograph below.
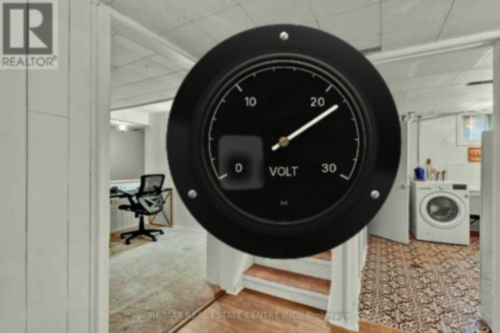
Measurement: 22 V
